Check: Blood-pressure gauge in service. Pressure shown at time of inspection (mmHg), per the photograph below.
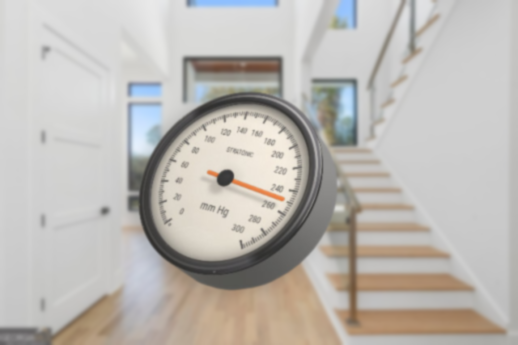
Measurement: 250 mmHg
